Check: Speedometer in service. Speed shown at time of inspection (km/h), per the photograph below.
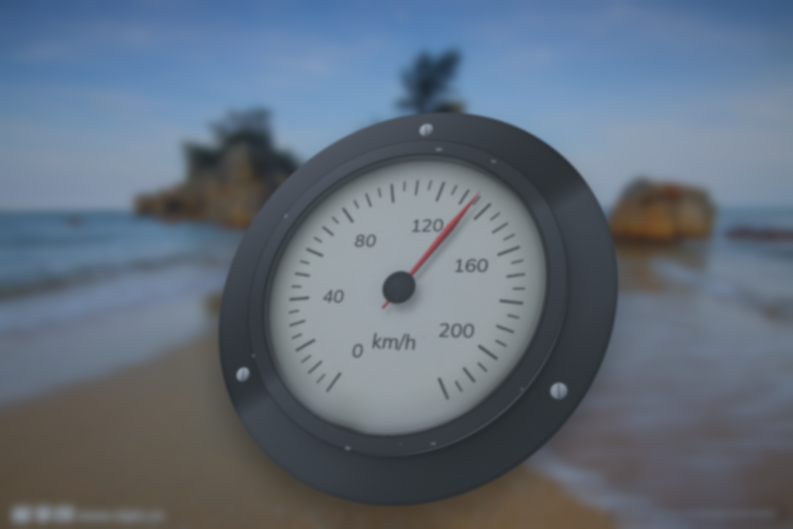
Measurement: 135 km/h
